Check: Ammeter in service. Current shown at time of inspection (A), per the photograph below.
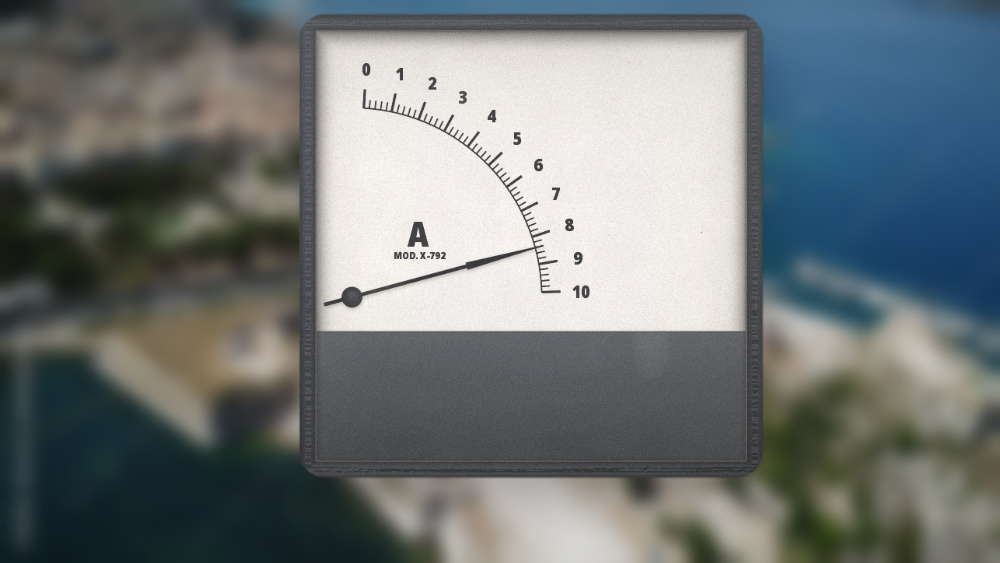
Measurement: 8.4 A
